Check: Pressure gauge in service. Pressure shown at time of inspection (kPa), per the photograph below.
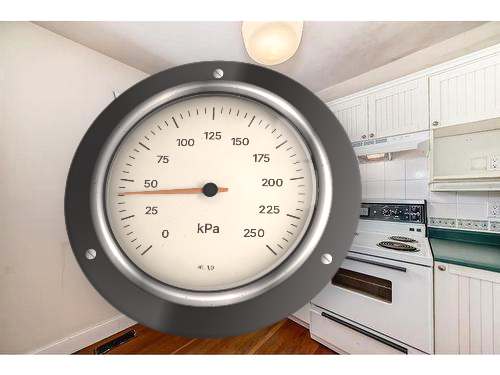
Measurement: 40 kPa
